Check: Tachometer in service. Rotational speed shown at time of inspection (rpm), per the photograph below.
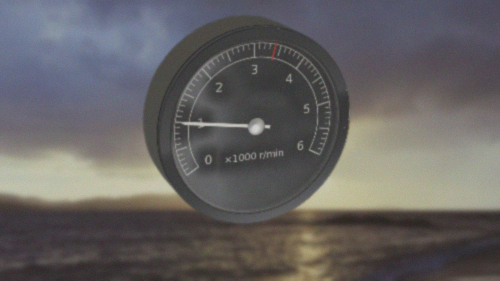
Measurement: 1000 rpm
